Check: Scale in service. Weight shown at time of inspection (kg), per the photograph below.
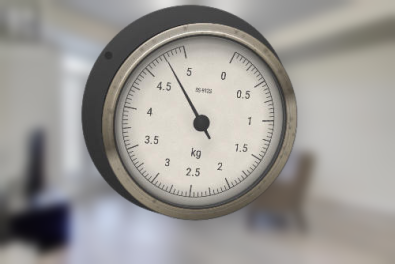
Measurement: 4.75 kg
